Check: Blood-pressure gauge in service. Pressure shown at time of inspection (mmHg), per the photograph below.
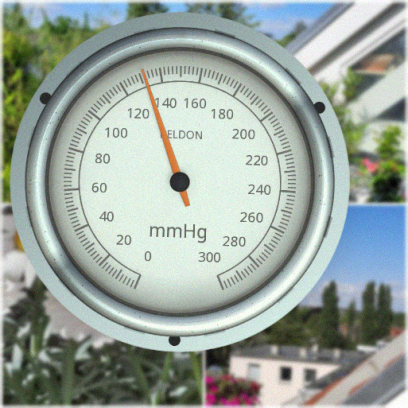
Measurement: 132 mmHg
